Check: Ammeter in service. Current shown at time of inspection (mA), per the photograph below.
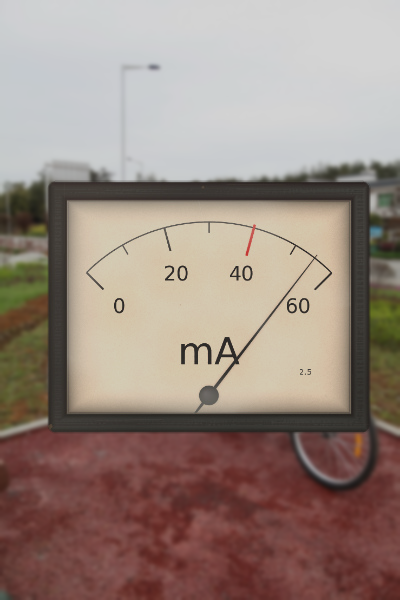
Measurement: 55 mA
